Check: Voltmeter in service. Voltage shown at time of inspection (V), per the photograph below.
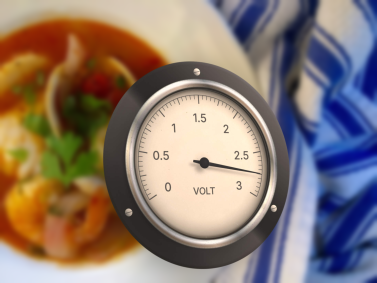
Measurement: 2.75 V
